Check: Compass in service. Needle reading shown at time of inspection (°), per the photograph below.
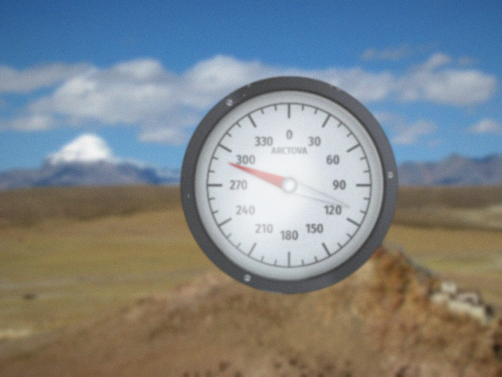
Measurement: 290 °
